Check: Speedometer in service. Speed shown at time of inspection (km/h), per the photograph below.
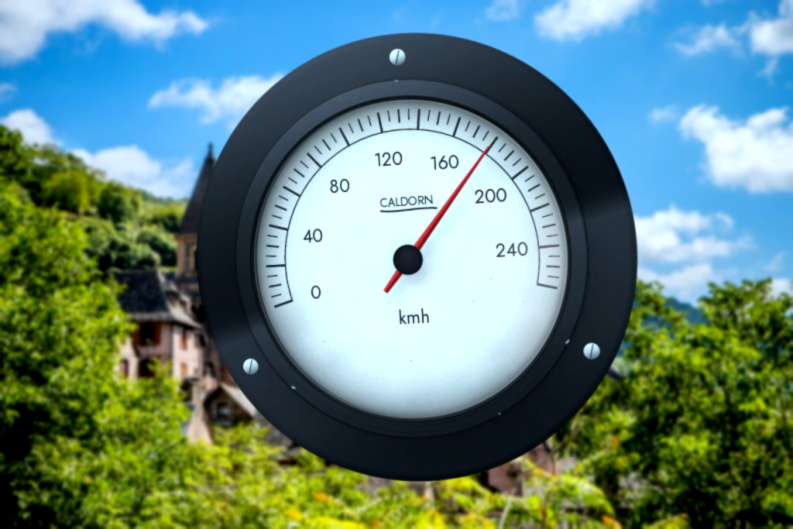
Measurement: 180 km/h
